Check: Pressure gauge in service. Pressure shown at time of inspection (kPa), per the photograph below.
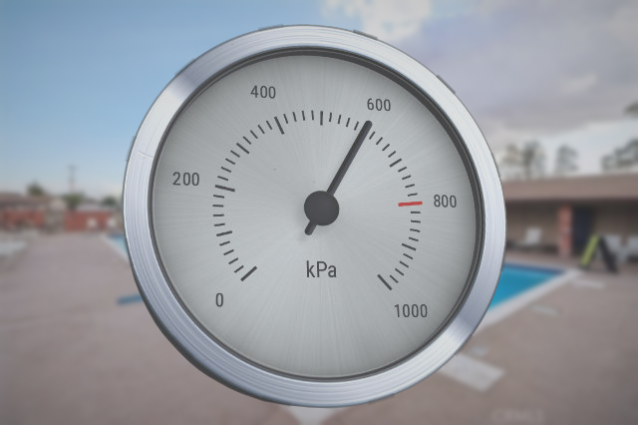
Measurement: 600 kPa
